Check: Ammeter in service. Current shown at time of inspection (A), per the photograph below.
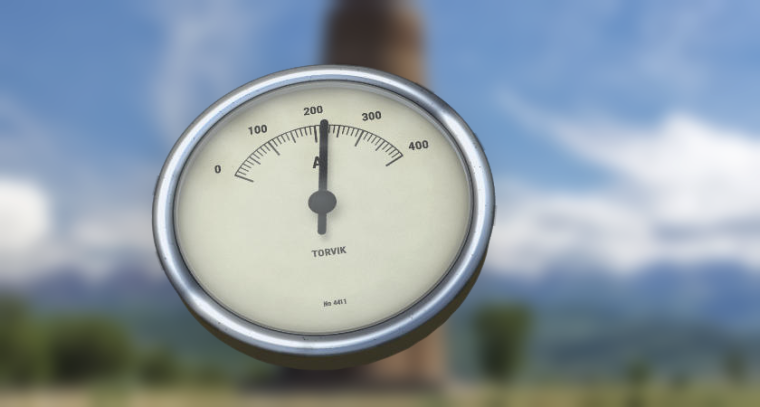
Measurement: 220 A
